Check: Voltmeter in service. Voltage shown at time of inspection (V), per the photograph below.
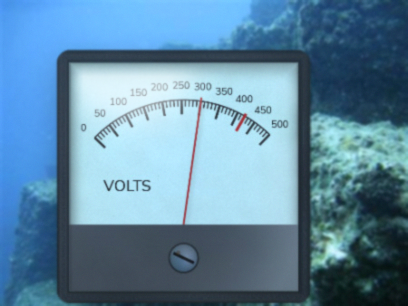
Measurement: 300 V
